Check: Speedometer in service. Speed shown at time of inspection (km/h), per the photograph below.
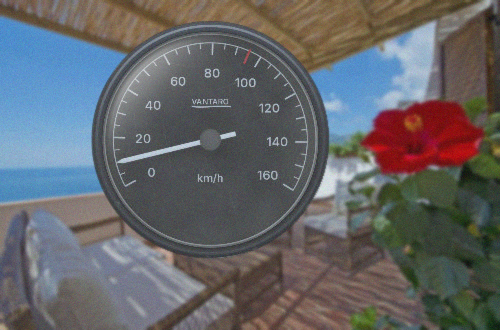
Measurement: 10 km/h
